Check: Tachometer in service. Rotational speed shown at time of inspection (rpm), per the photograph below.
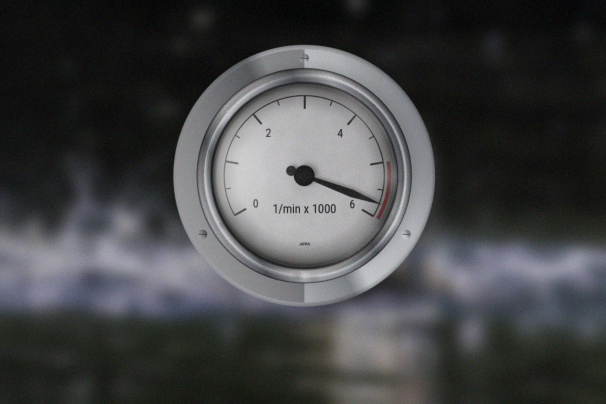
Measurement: 5750 rpm
